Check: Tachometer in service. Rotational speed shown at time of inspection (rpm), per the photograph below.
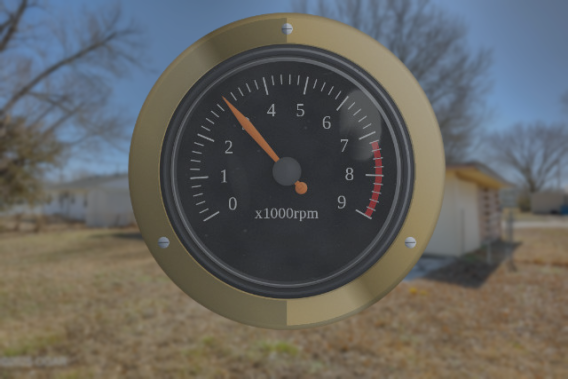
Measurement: 3000 rpm
